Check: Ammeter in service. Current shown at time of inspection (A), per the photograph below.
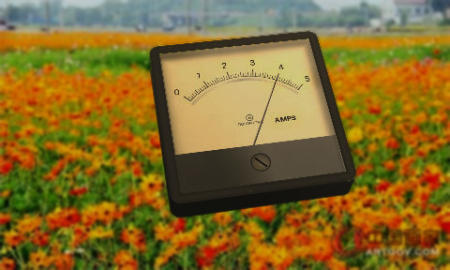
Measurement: 4 A
